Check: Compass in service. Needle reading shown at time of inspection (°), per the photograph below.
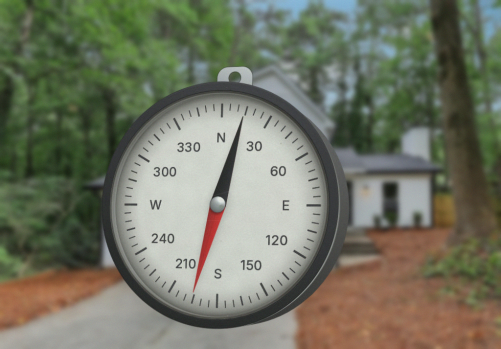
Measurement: 195 °
